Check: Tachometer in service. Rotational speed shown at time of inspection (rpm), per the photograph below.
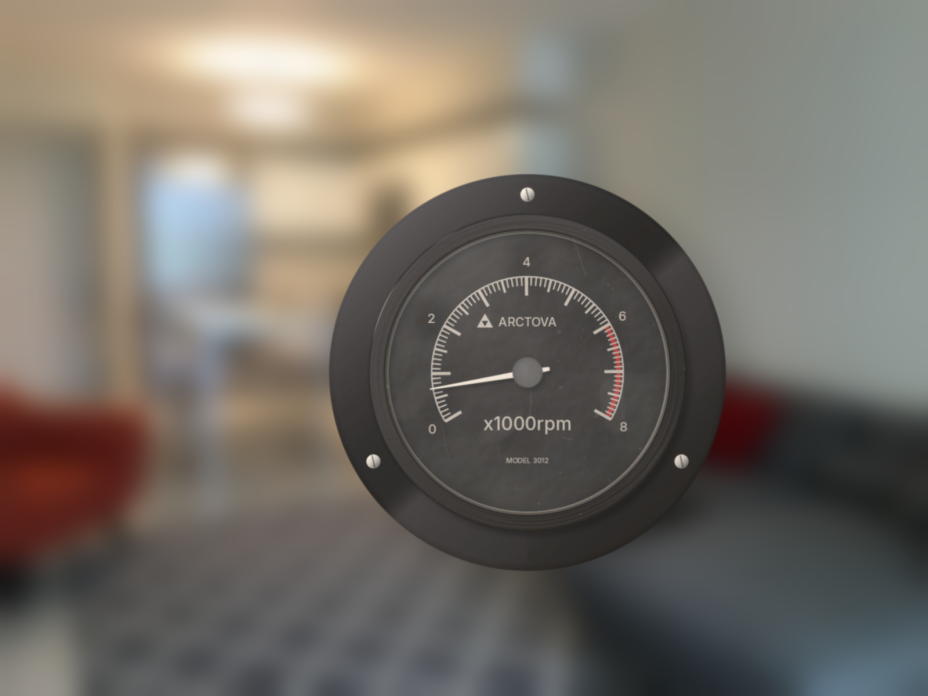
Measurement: 700 rpm
